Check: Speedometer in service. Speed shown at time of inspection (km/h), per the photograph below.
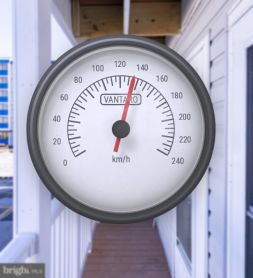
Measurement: 135 km/h
